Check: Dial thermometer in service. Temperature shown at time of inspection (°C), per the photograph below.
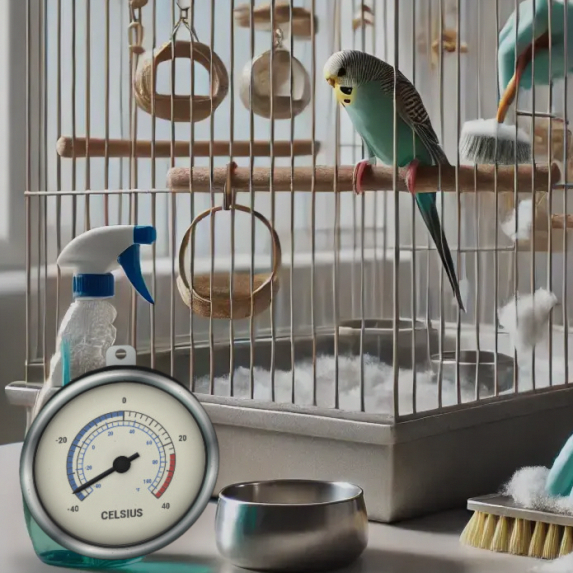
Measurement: -36 °C
